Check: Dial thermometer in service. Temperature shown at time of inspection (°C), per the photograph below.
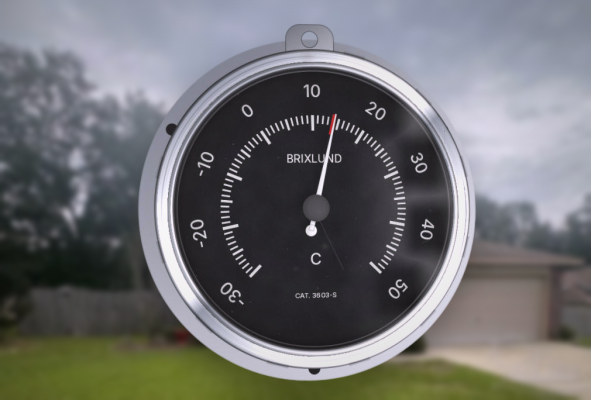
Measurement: 14 °C
